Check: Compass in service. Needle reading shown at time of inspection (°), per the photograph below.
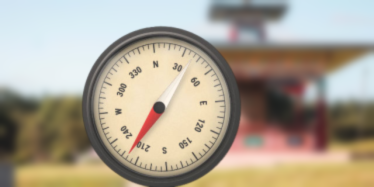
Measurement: 220 °
